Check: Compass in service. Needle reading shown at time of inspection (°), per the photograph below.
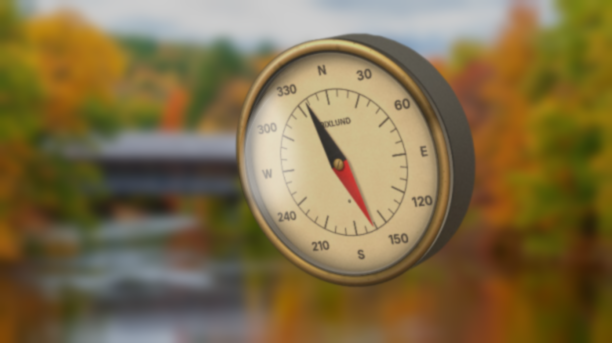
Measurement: 160 °
